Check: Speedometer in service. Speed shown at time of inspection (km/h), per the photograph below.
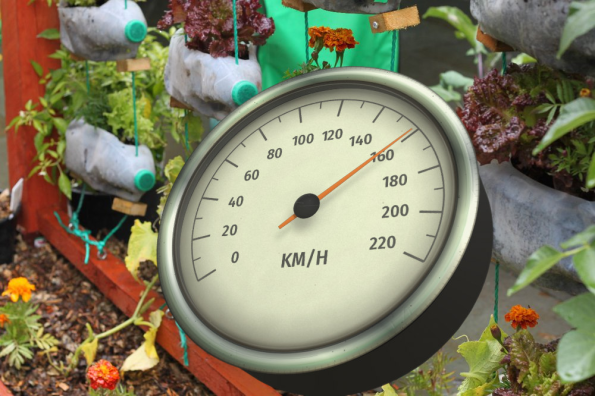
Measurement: 160 km/h
